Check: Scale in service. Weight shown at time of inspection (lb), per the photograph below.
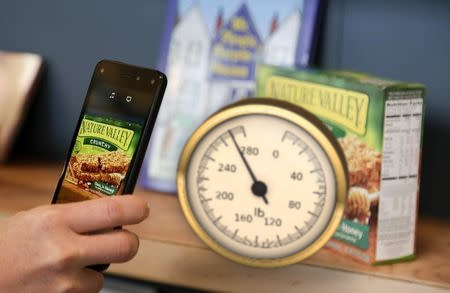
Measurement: 270 lb
